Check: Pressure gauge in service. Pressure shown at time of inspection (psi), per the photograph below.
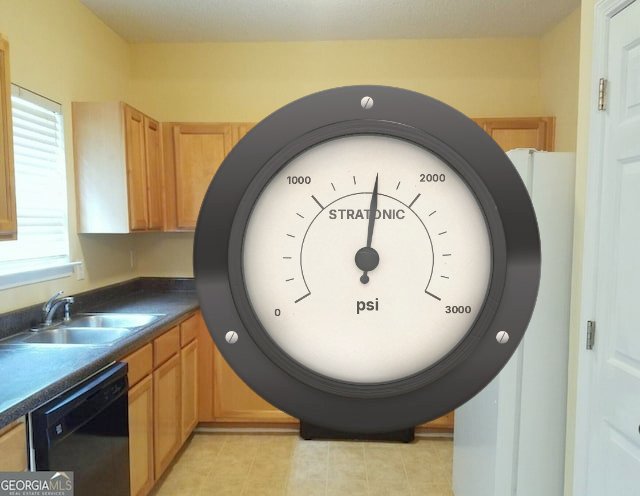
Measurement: 1600 psi
